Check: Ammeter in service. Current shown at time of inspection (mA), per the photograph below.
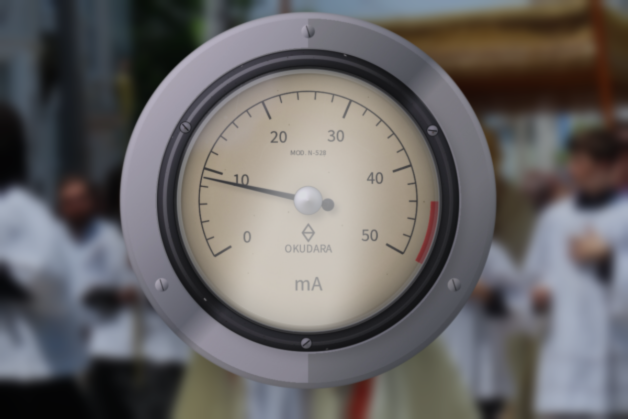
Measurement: 9 mA
